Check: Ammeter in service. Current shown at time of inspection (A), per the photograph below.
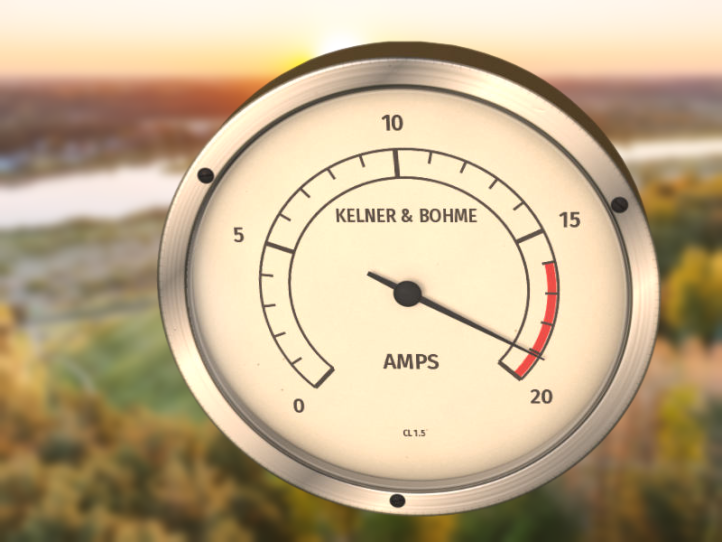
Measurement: 19 A
